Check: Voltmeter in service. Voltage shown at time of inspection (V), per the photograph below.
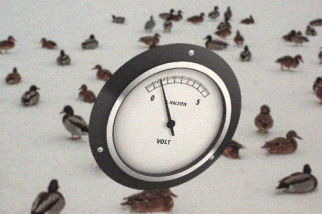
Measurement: 1 V
